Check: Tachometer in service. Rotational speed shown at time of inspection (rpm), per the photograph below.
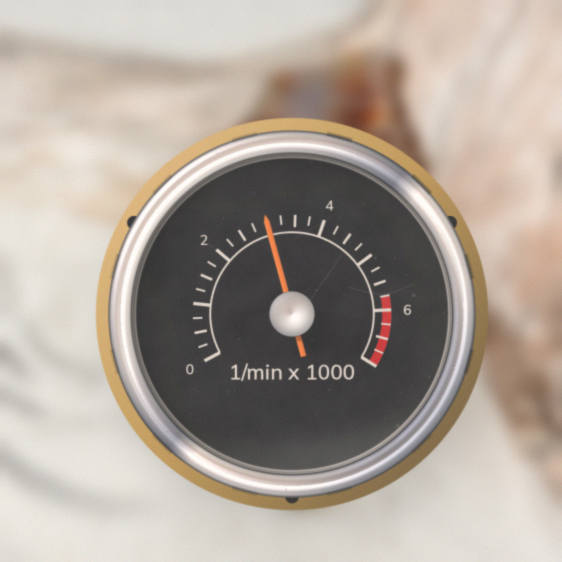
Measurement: 3000 rpm
